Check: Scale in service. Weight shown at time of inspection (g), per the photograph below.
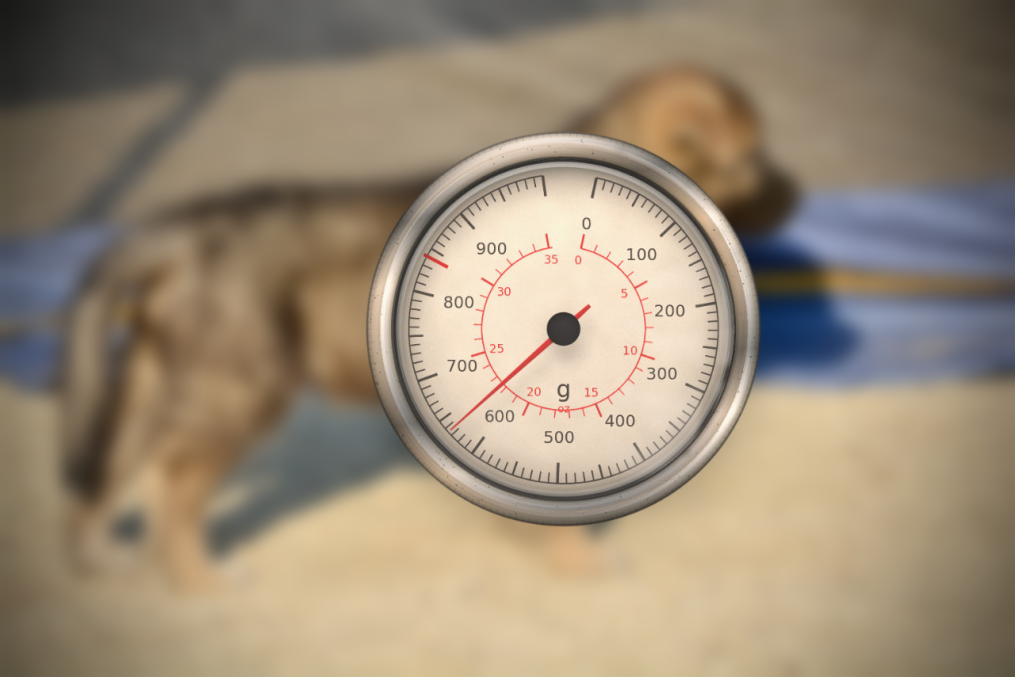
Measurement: 635 g
